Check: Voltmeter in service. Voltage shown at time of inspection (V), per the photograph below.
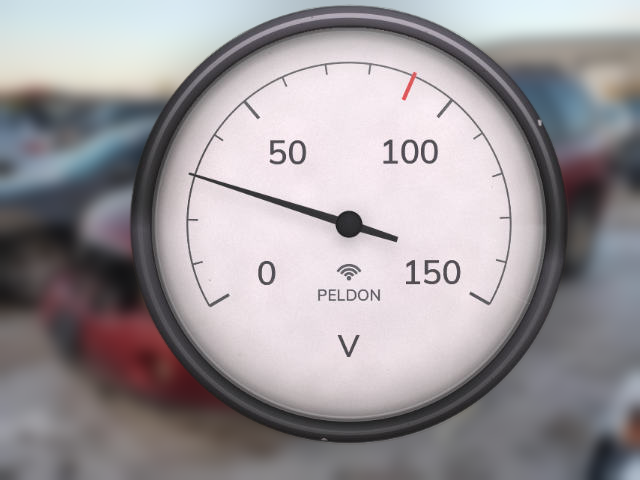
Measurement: 30 V
